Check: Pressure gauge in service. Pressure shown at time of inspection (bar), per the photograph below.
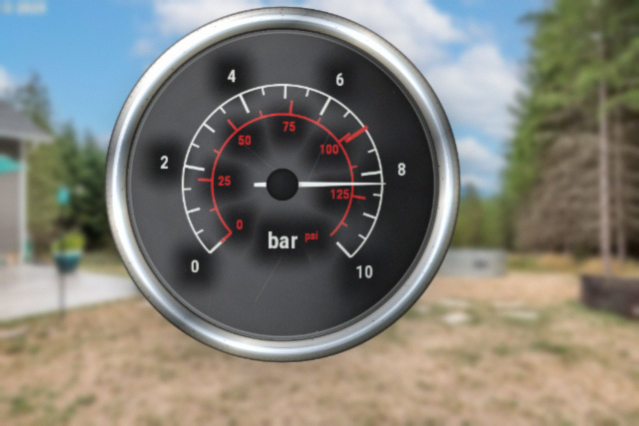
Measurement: 8.25 bar
